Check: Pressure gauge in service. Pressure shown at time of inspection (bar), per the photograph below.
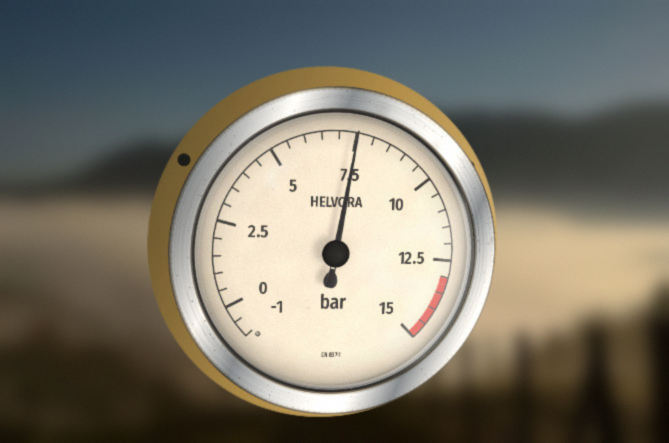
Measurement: 7.5 bar
